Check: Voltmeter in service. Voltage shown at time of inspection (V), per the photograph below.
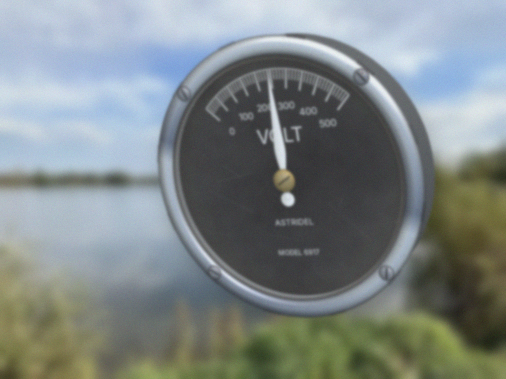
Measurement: 250 V
